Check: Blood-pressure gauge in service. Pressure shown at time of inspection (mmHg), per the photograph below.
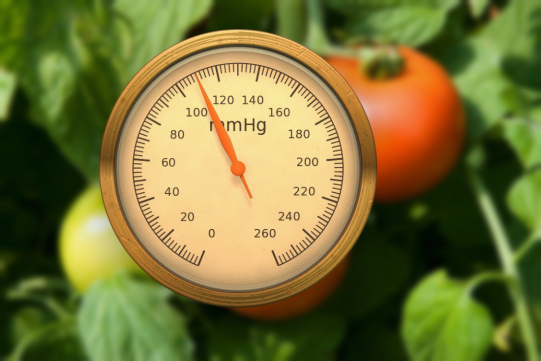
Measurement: 110 mmHg
